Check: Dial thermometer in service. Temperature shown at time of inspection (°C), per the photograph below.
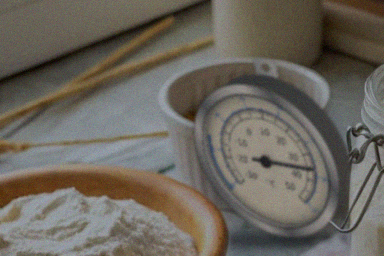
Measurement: 35 °C
